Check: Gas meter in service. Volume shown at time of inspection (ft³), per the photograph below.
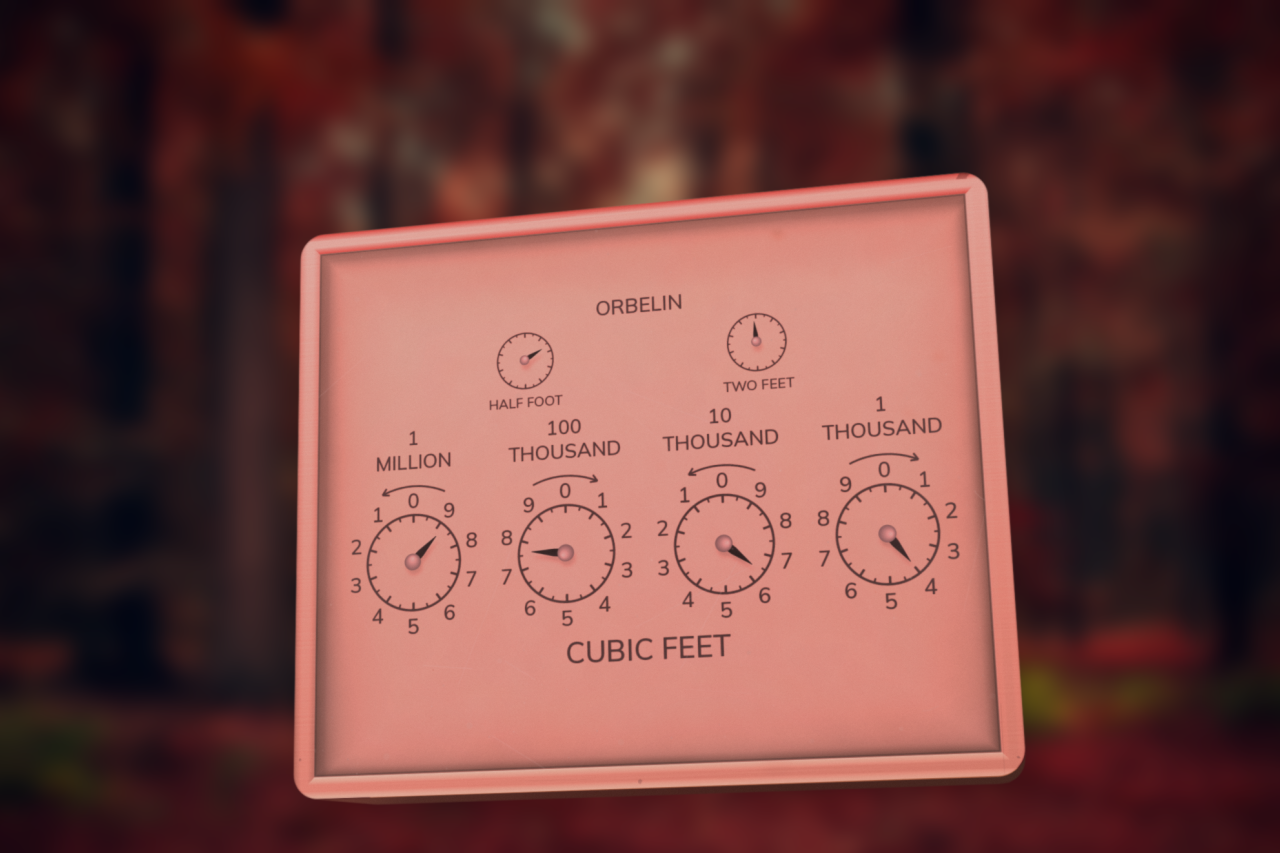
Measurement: 876400 ft³
